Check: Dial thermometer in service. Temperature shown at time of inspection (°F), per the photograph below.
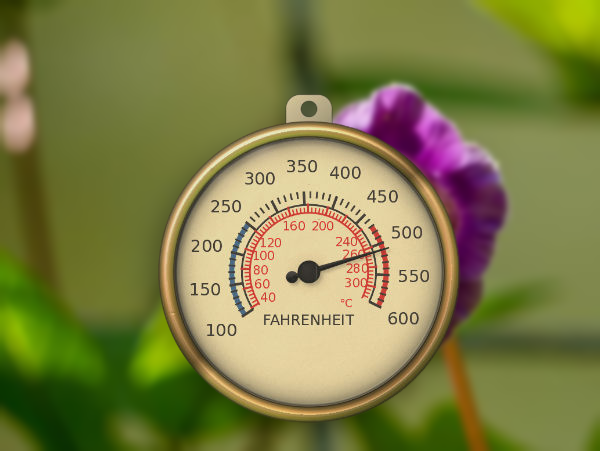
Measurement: 510 °F
